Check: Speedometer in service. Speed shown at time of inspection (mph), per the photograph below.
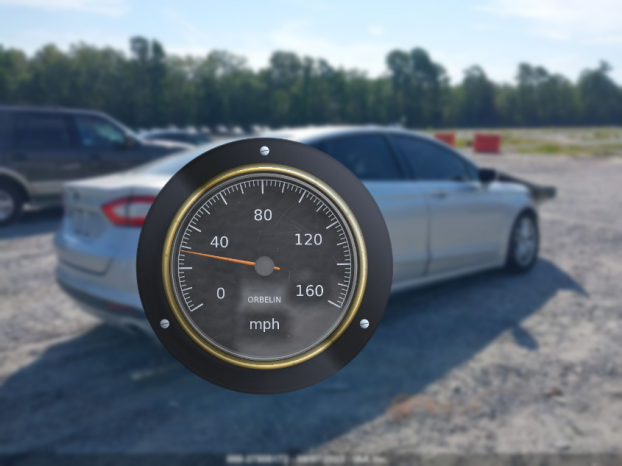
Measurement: 28 mph
